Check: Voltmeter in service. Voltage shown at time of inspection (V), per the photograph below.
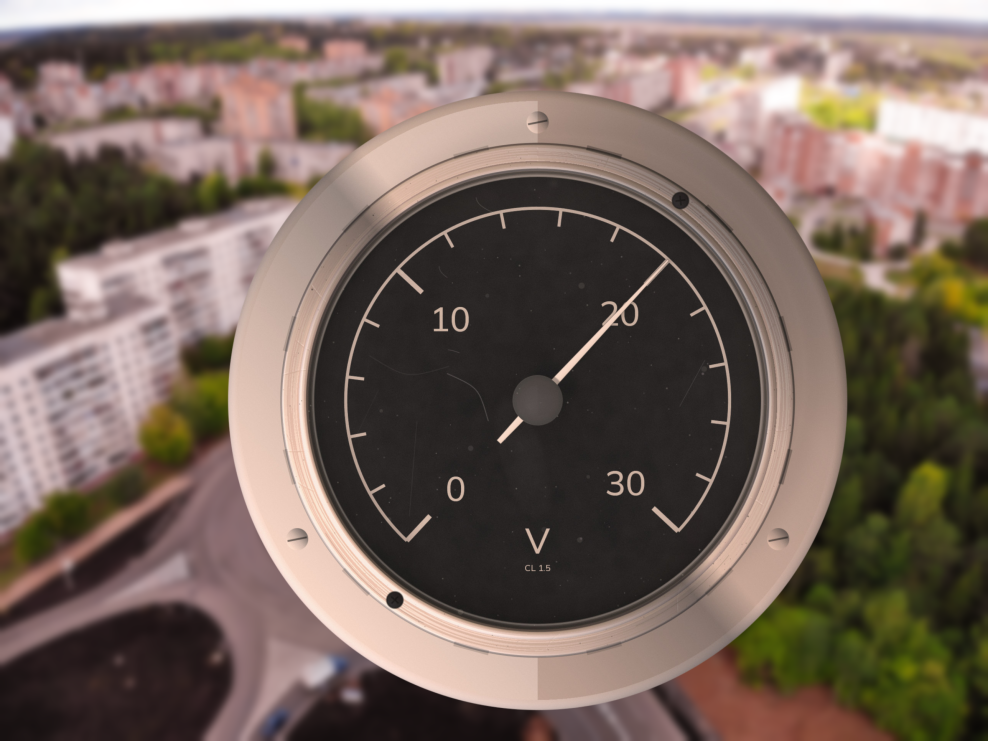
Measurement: 20 V
